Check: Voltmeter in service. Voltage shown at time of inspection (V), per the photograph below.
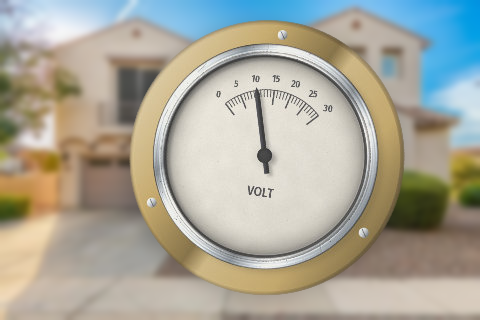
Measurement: 10 V
